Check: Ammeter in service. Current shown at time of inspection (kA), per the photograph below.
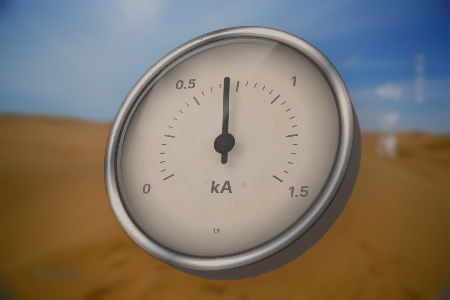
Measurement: 0.7 kA
